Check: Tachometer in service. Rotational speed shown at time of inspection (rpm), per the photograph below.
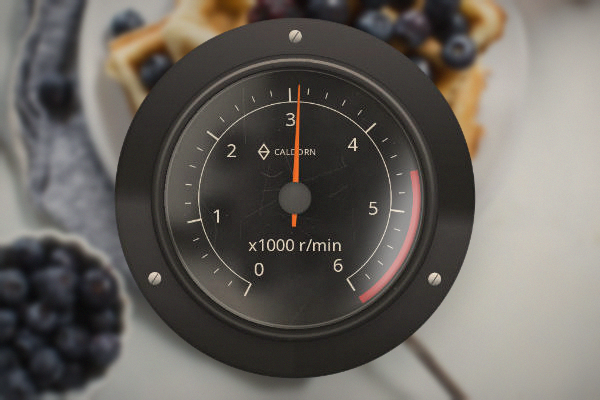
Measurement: 3100 rpm
